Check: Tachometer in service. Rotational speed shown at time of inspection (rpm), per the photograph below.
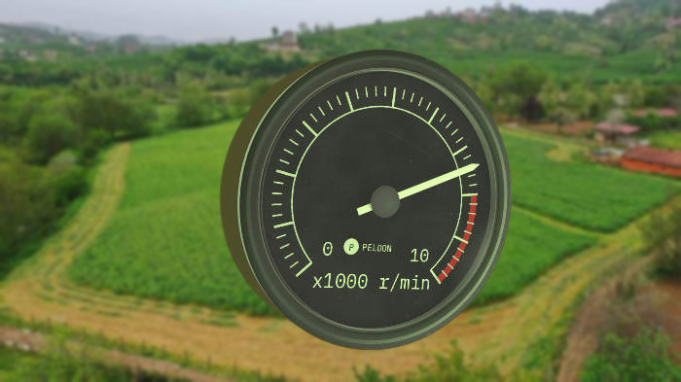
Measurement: 7400 rpm
